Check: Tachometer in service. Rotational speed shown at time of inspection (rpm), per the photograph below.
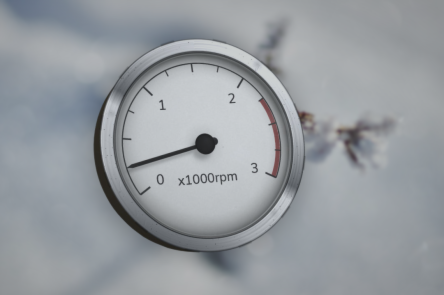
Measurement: 250 rpm
